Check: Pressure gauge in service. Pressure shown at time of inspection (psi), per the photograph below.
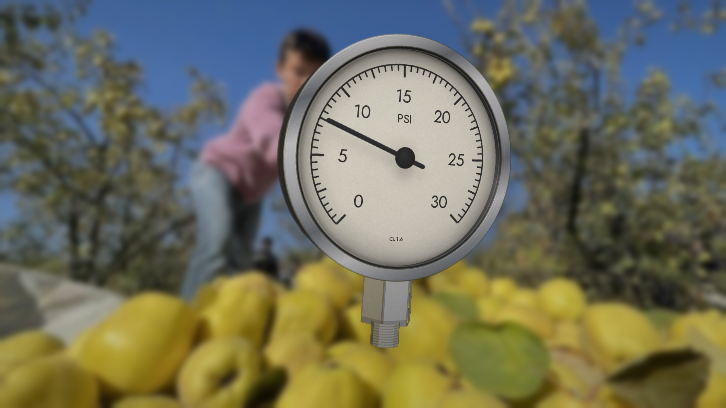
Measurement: 7.5 psi
